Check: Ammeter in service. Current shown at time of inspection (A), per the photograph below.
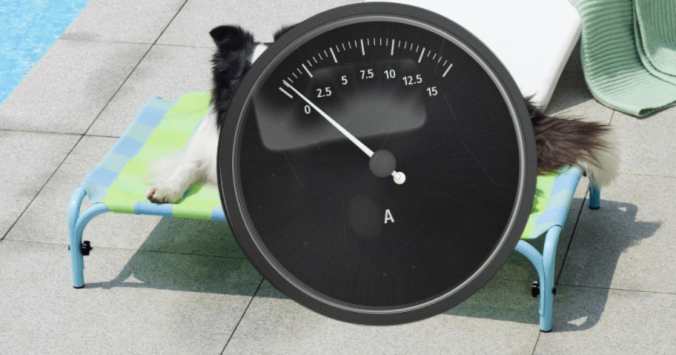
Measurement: 0.5 A
